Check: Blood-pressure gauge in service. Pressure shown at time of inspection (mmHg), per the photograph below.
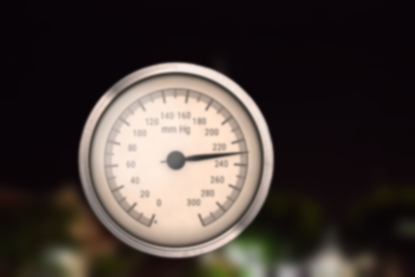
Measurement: 230 mmHg
